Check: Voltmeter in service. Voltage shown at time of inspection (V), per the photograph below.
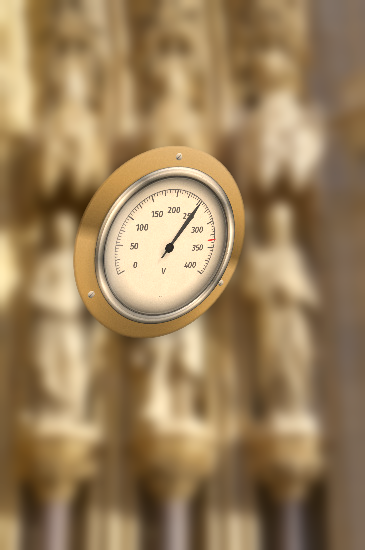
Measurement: 250 V
